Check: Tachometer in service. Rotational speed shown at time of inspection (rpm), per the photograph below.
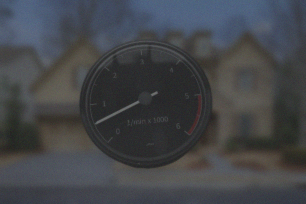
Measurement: 500 rpm
